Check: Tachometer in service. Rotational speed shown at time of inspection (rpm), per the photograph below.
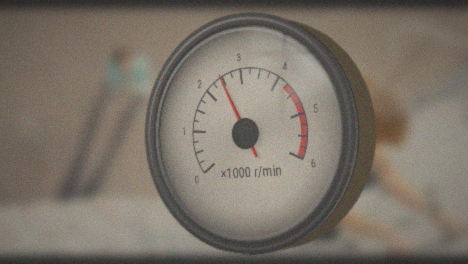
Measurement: 2500 rpm
